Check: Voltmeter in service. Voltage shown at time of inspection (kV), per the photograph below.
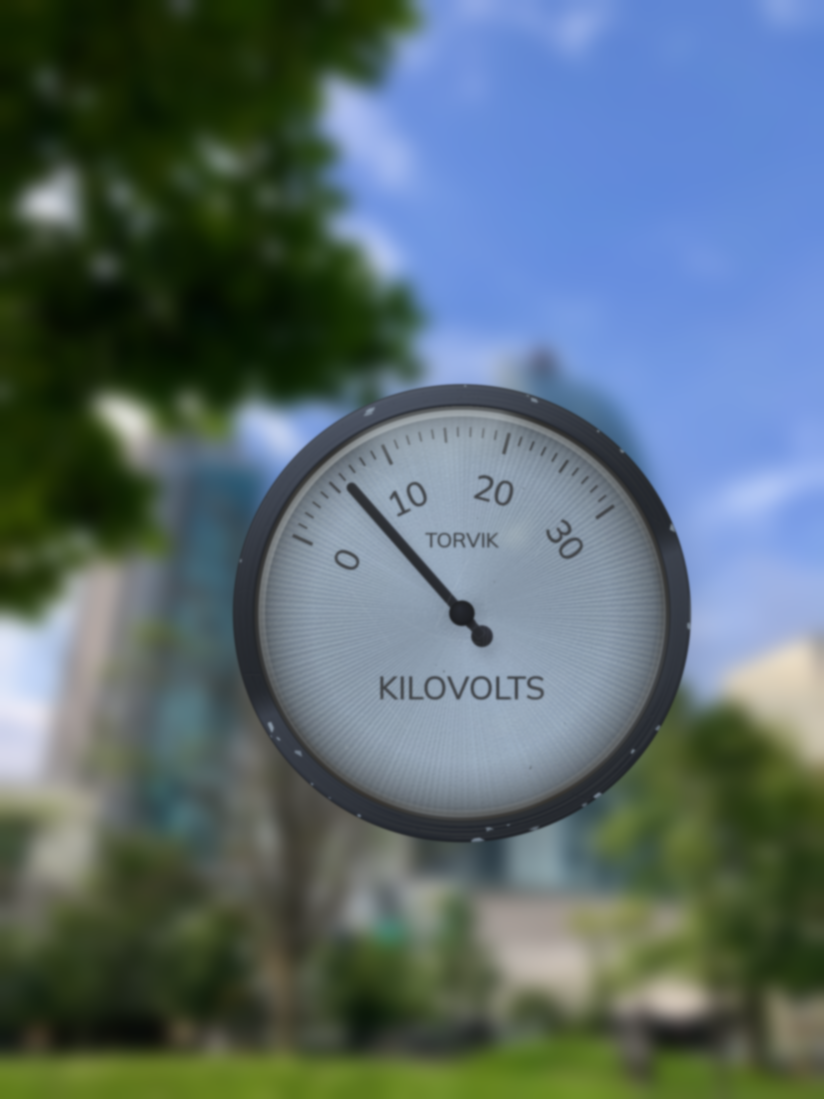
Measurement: 6 kV
